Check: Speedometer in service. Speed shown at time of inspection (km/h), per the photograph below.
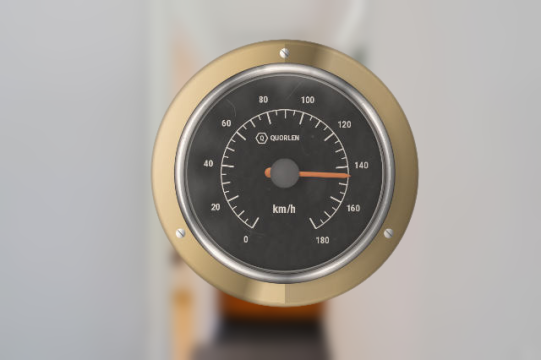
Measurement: 145 km/h
